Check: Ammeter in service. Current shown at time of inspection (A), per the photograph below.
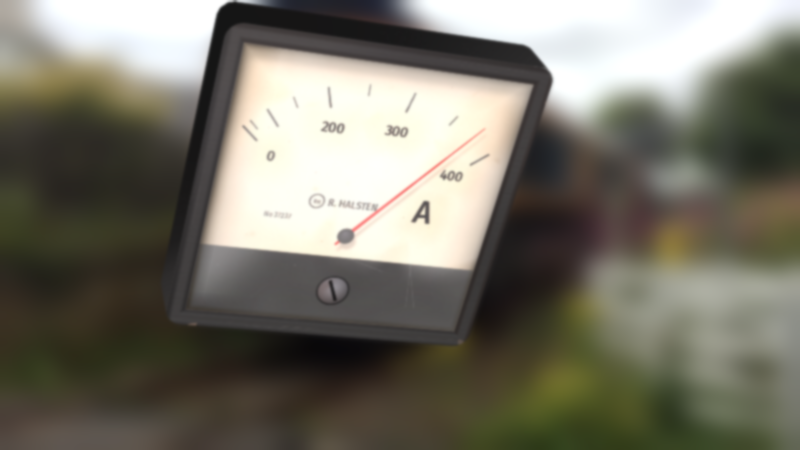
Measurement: 375 A
